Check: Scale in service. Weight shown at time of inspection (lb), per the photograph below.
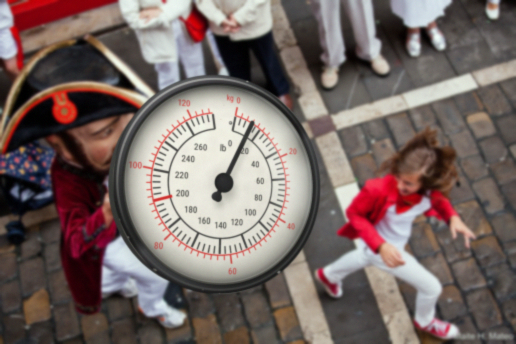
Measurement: 12 lb
